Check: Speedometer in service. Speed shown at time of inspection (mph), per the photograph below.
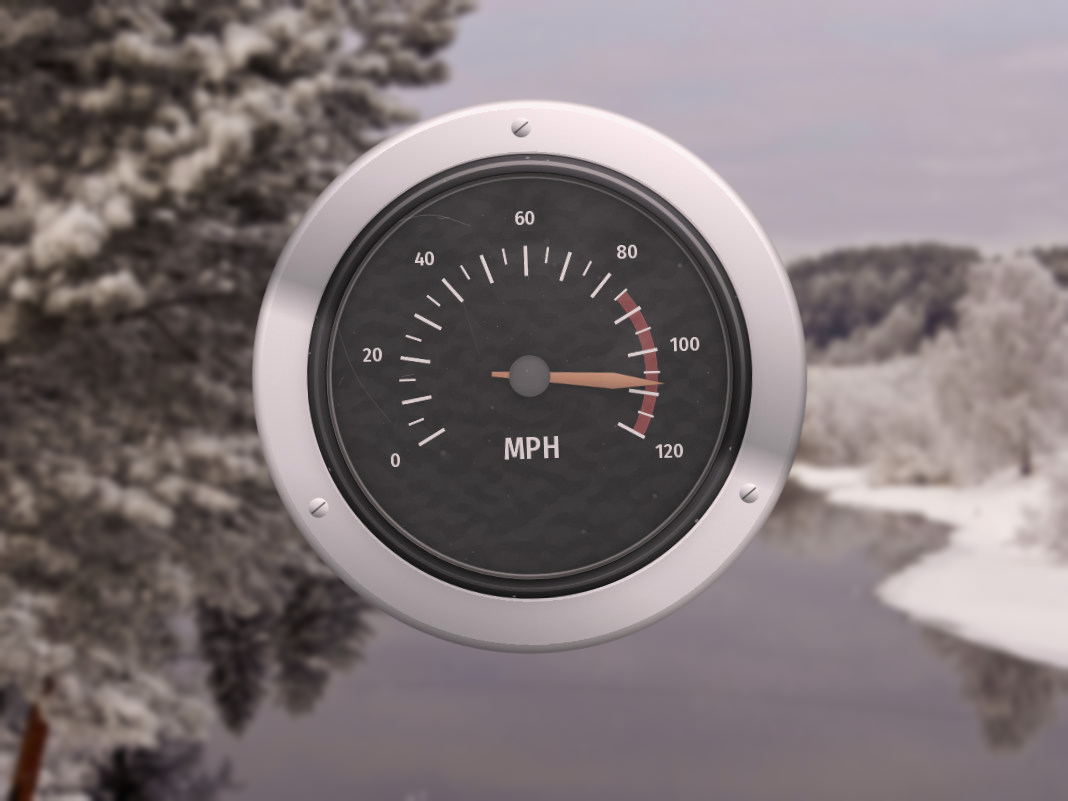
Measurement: 107.5 mph
